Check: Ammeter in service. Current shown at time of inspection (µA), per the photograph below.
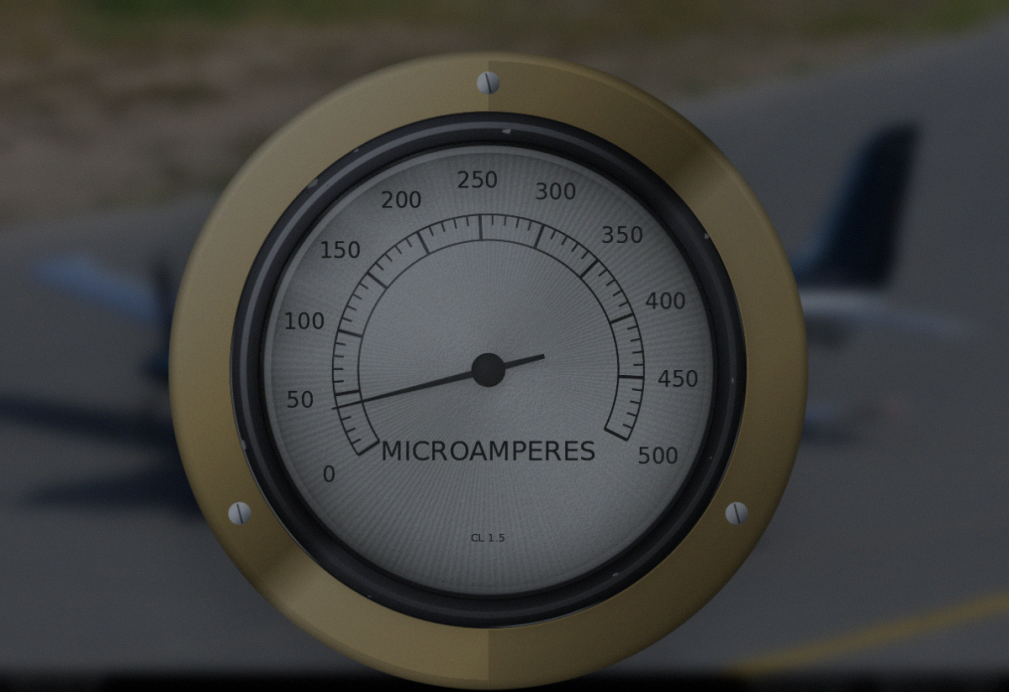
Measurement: 40 µA
